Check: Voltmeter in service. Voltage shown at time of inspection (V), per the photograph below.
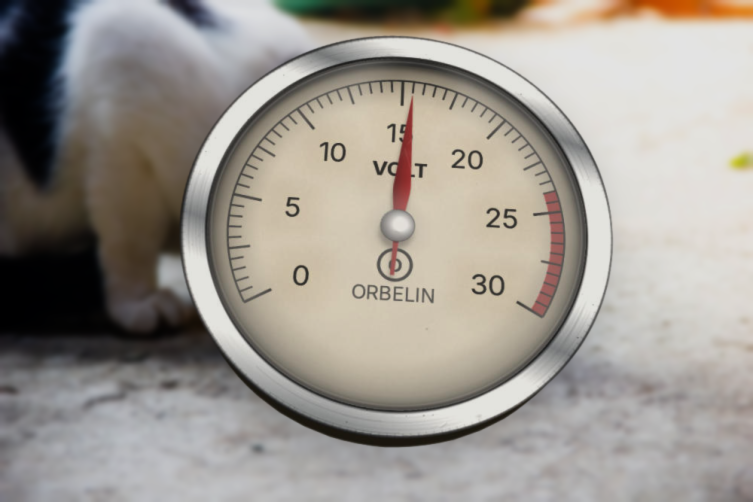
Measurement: 15.5 V
